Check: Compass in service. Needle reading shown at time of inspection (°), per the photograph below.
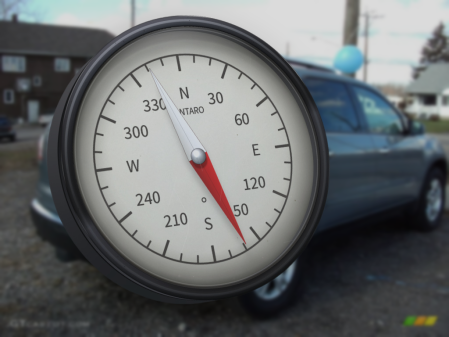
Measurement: 160 °
